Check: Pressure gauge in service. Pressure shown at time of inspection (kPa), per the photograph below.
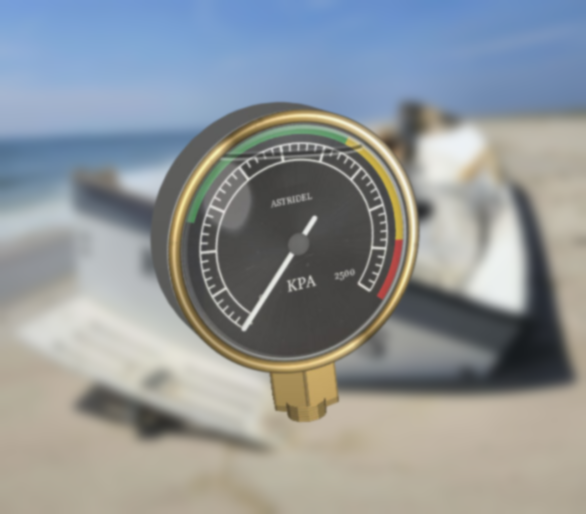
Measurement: 0 kPa
